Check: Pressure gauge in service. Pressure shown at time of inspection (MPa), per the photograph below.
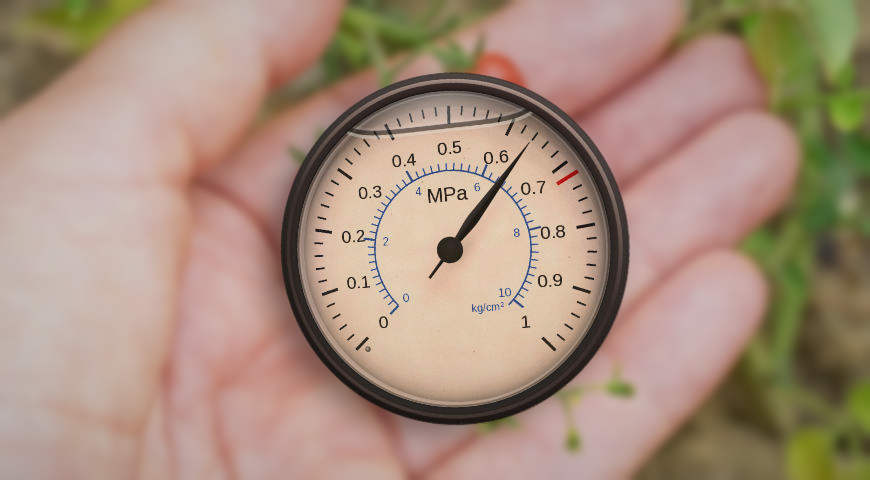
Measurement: 0.64 MPa
